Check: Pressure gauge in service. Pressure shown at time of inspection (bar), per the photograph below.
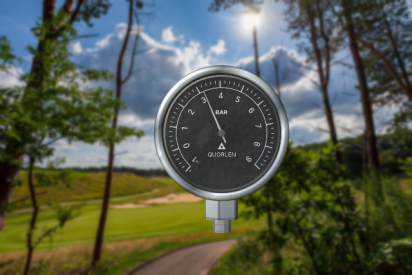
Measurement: 3.2 bar
